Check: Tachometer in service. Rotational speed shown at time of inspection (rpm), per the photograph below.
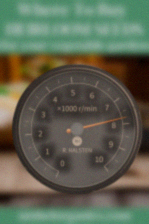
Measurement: 7750 rpm
